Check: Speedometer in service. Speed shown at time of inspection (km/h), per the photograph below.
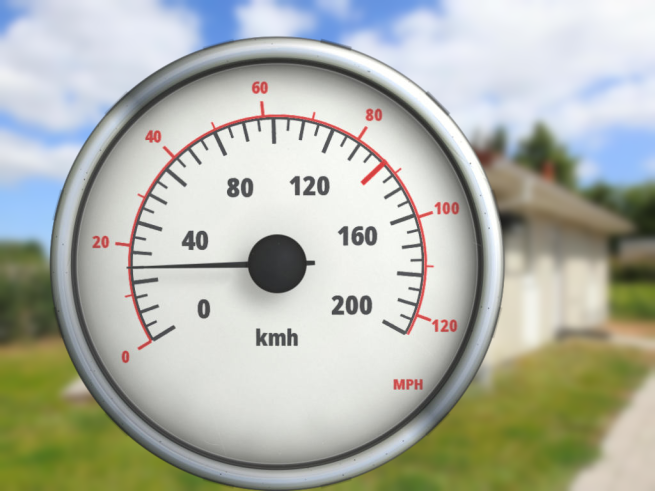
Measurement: 25 km/h
